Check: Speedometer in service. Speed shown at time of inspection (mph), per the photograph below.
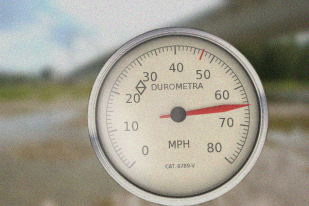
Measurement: 65 mph
